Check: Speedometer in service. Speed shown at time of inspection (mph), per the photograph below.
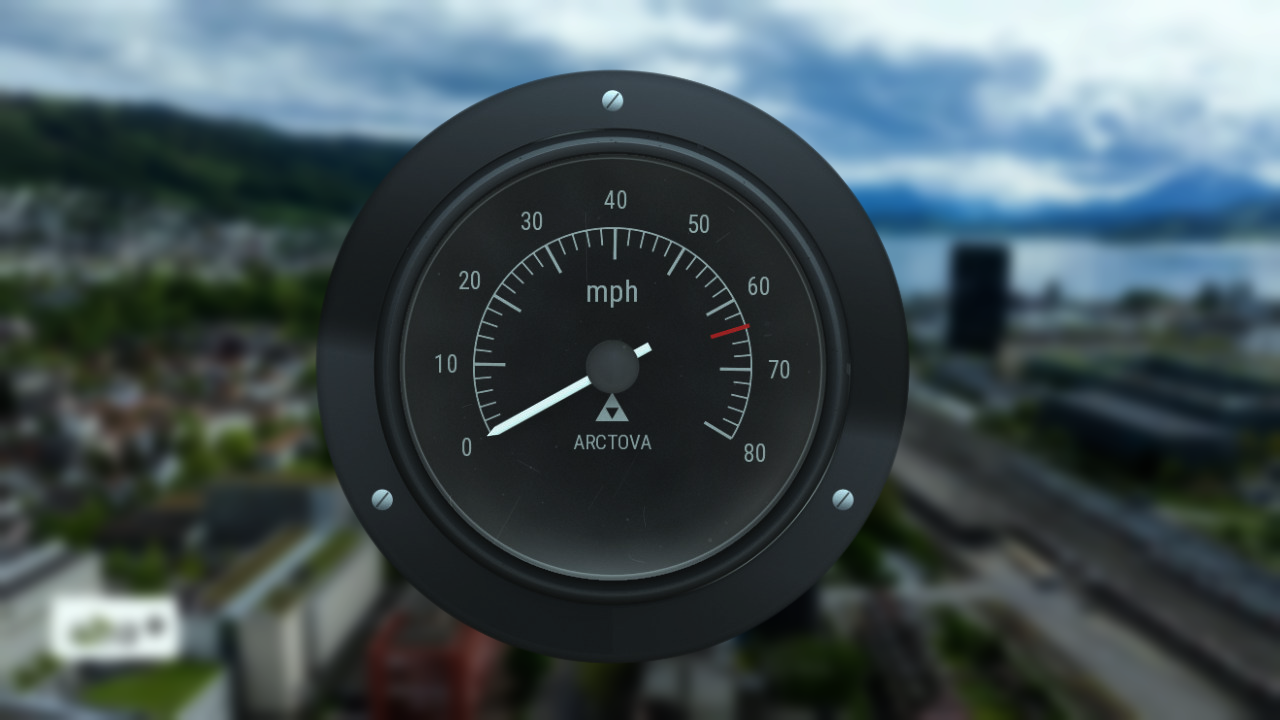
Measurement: 0 mph
